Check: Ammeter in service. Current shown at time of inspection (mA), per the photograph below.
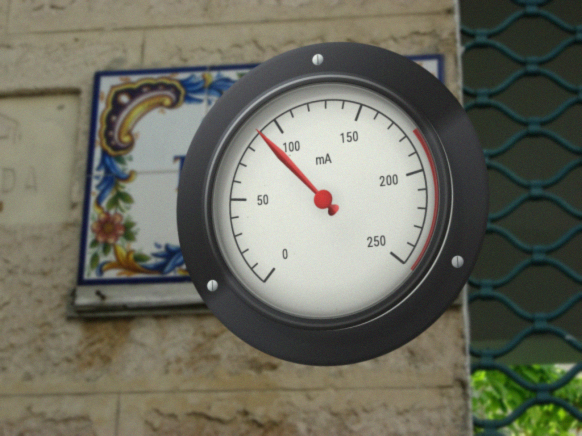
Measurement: 90 mA
